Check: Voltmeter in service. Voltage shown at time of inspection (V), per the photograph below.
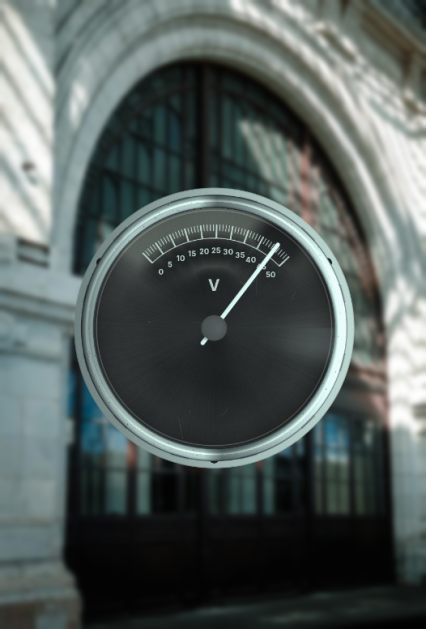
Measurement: 45 V
